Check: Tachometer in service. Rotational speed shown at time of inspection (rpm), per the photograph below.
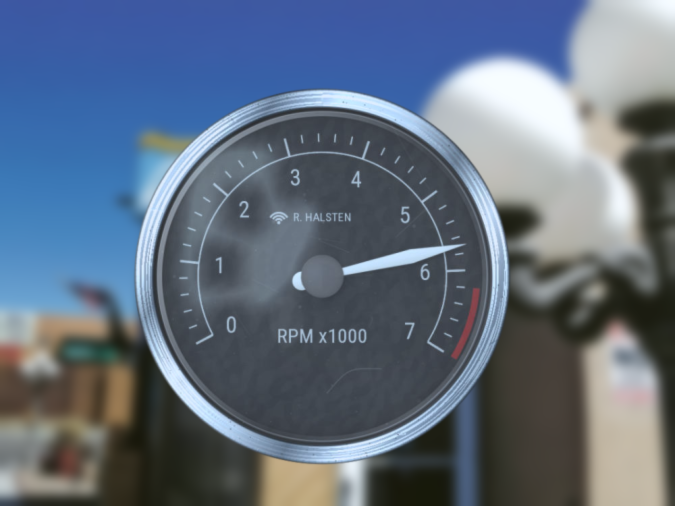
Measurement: 5700 rpm
